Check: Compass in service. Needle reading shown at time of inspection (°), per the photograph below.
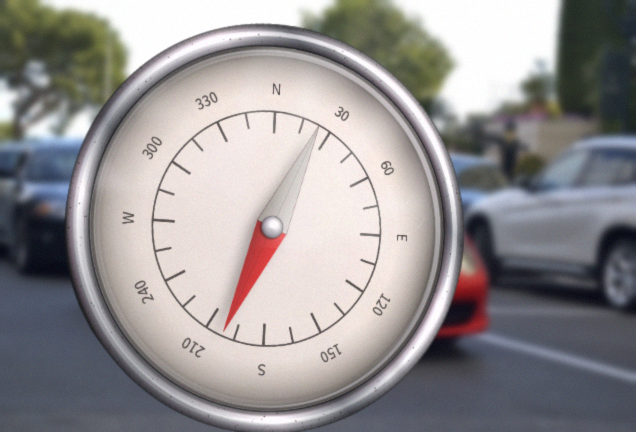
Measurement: 202.5 °
